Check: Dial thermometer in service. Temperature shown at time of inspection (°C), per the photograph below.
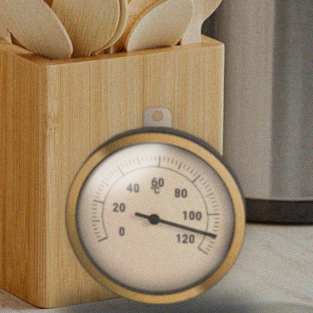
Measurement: 110 °C
